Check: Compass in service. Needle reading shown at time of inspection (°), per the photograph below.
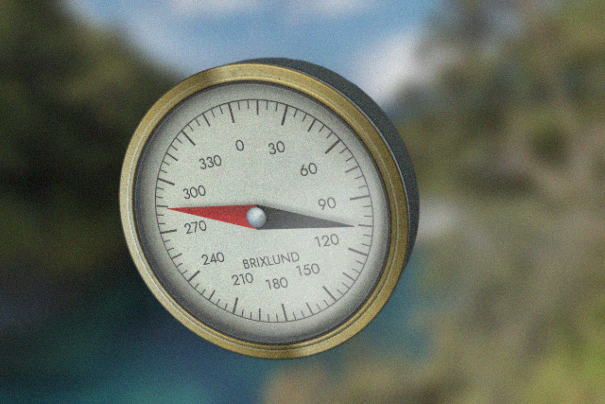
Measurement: 285 °
